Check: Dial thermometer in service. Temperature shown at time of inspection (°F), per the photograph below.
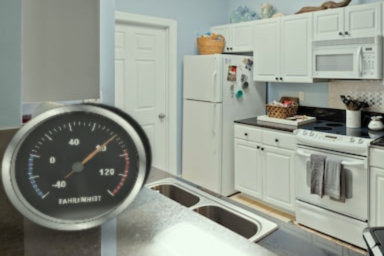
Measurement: 80 °F
